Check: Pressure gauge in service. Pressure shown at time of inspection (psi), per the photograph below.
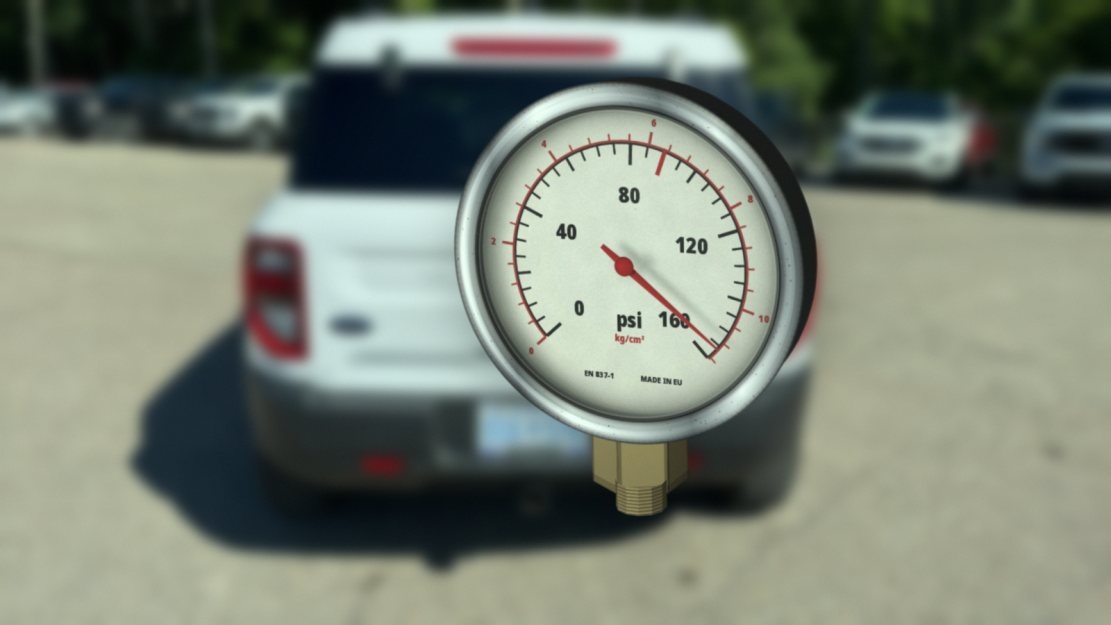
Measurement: 155 psi
